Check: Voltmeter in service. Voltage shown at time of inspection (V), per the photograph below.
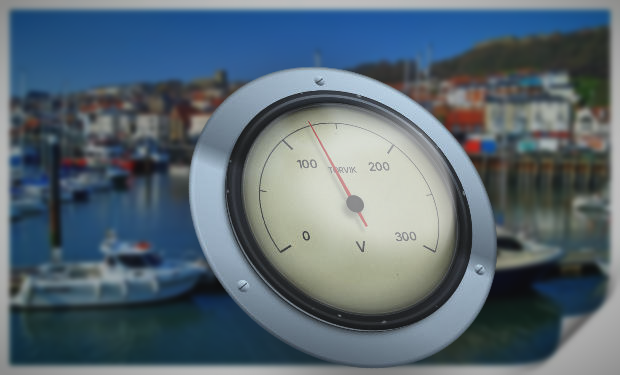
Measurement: 125 V
